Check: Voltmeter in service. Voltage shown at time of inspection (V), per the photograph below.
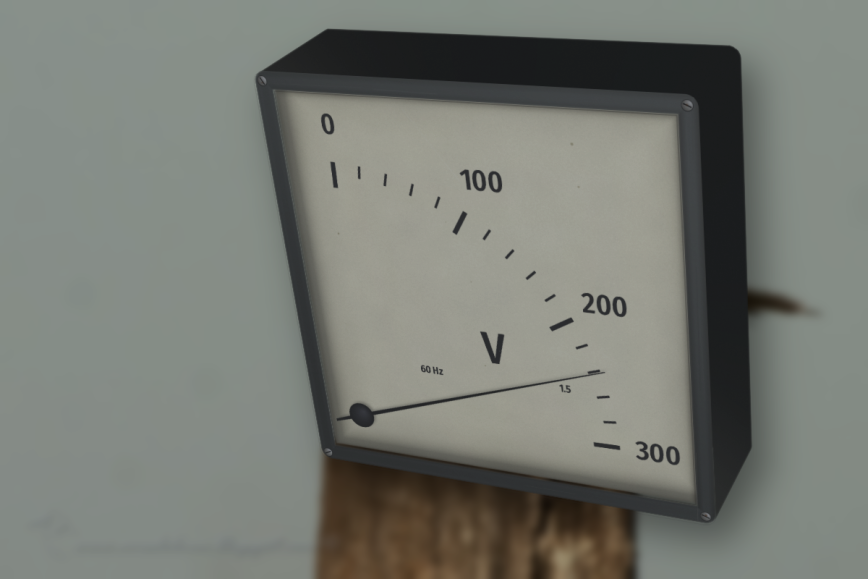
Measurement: 240 V
